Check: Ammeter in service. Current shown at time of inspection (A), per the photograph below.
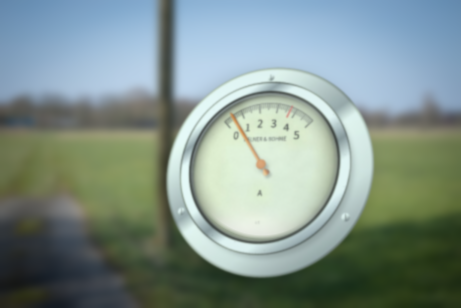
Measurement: 0.5 A
